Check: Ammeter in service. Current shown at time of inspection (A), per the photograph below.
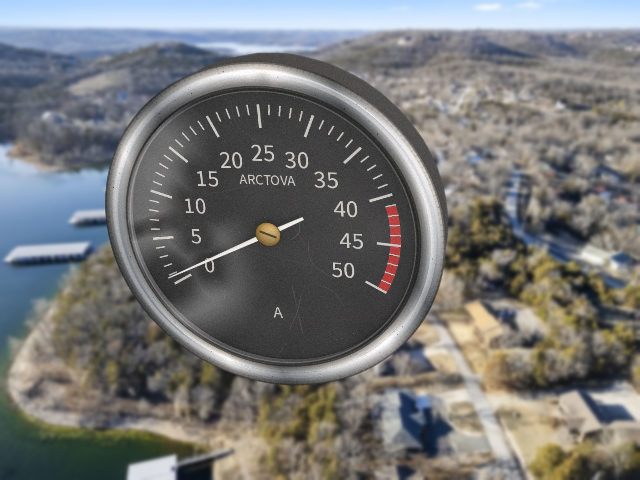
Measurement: 1 A
